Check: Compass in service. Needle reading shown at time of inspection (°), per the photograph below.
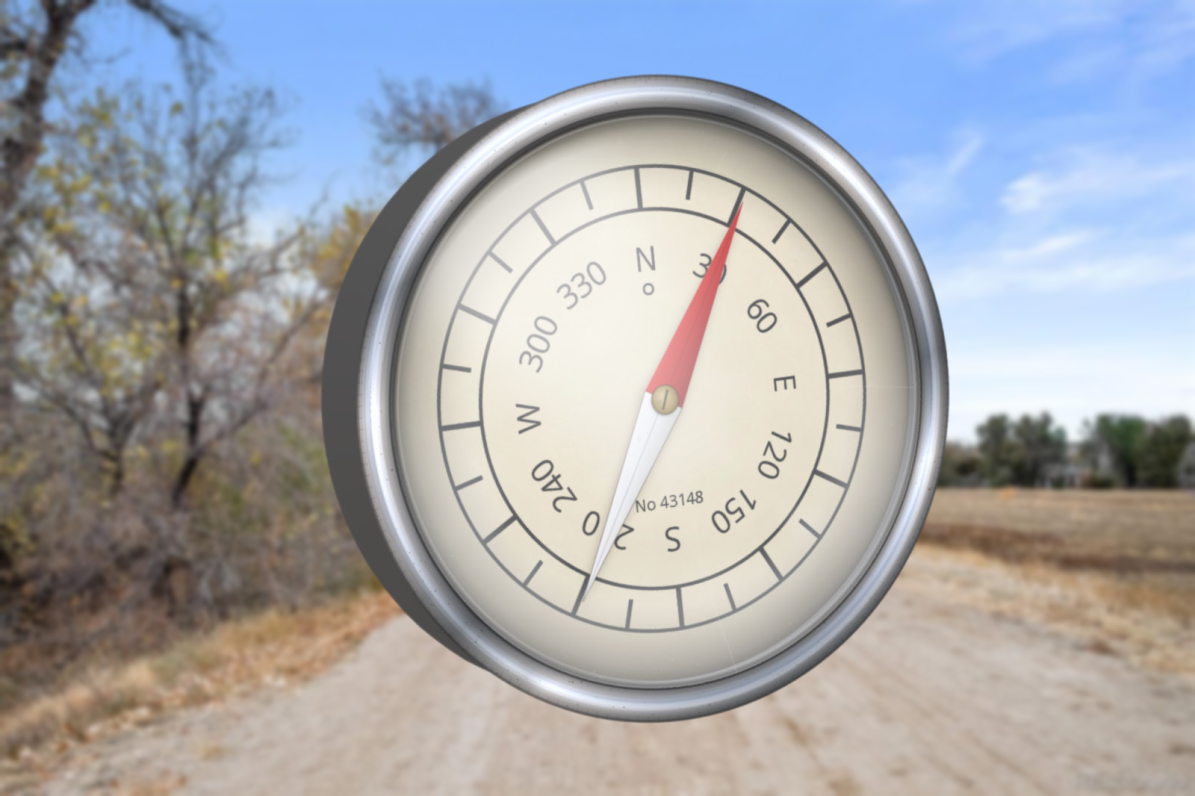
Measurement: 30 °
